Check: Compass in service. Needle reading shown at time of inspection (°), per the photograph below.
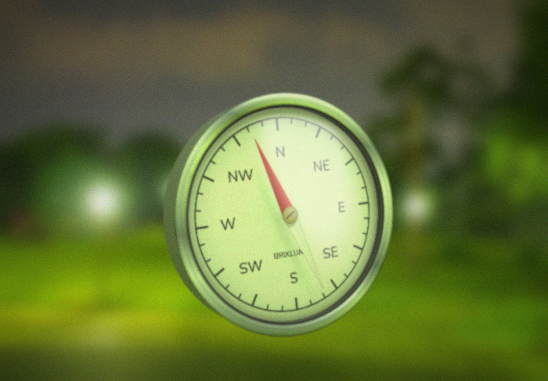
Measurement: 340 °
